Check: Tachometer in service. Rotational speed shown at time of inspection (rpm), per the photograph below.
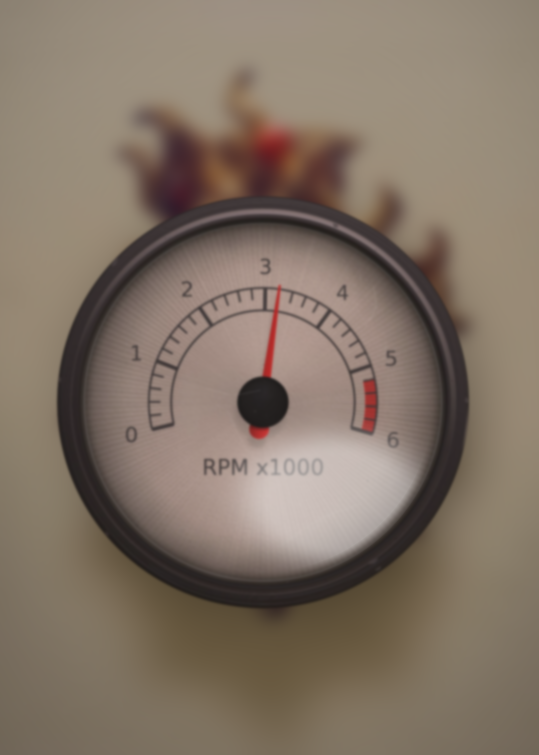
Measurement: 3200 rpm
